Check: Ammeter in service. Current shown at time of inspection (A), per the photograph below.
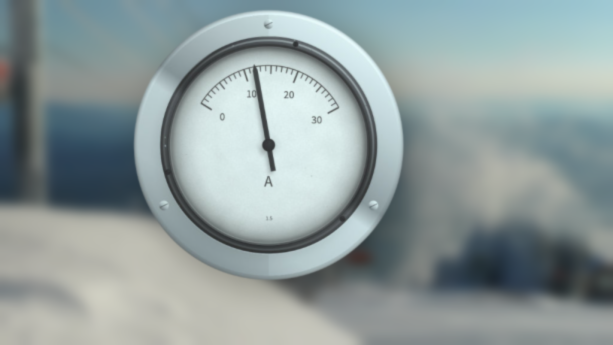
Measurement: 12 A
